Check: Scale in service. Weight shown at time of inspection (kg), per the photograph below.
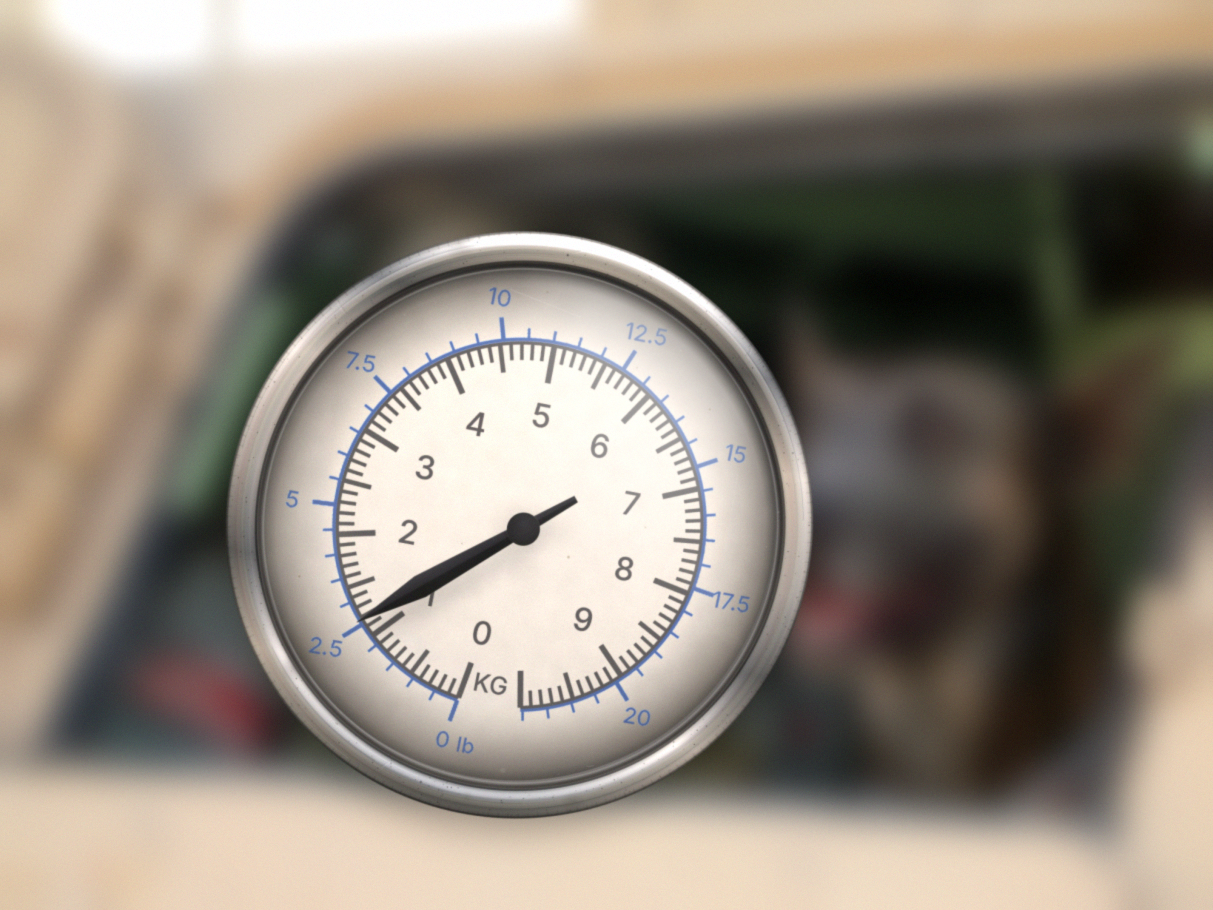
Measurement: 1.2 kg
